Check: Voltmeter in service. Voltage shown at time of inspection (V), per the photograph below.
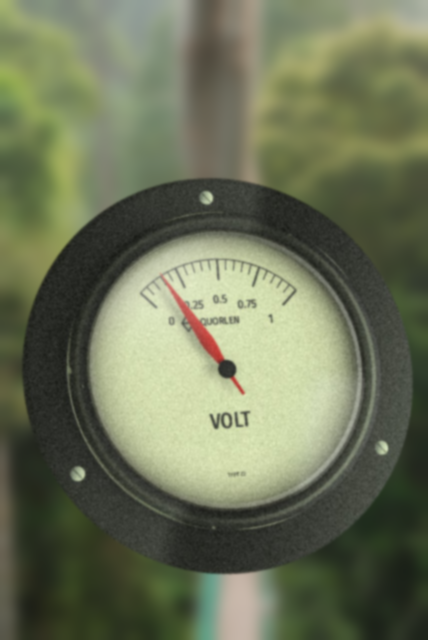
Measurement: 0.15 V
